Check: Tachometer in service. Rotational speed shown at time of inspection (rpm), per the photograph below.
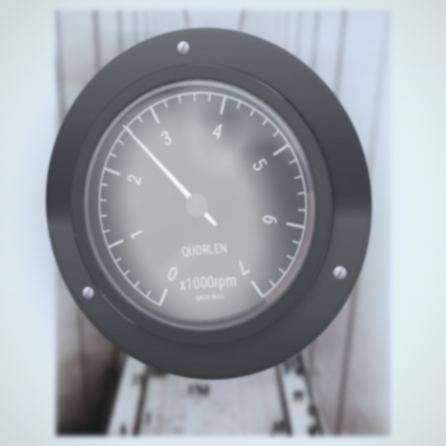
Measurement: 2600 rpm
